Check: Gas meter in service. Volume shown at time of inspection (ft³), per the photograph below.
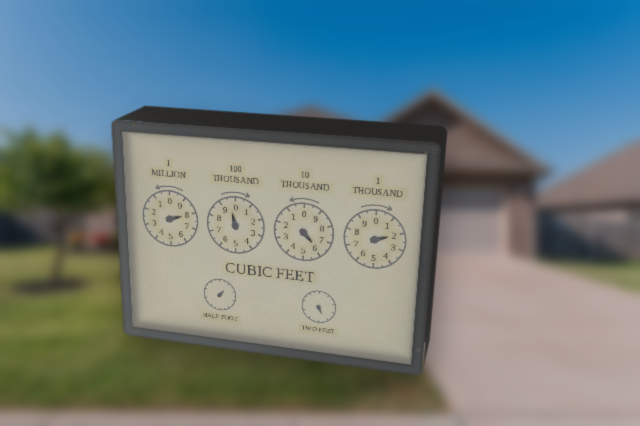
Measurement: 796200 ft³
